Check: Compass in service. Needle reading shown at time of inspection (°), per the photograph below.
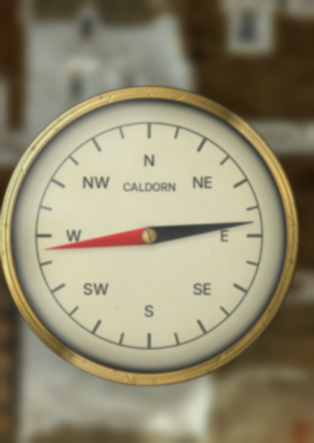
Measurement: 262.5 °
